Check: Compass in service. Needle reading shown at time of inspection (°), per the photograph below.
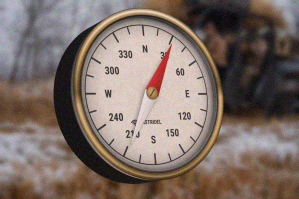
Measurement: 30 °
